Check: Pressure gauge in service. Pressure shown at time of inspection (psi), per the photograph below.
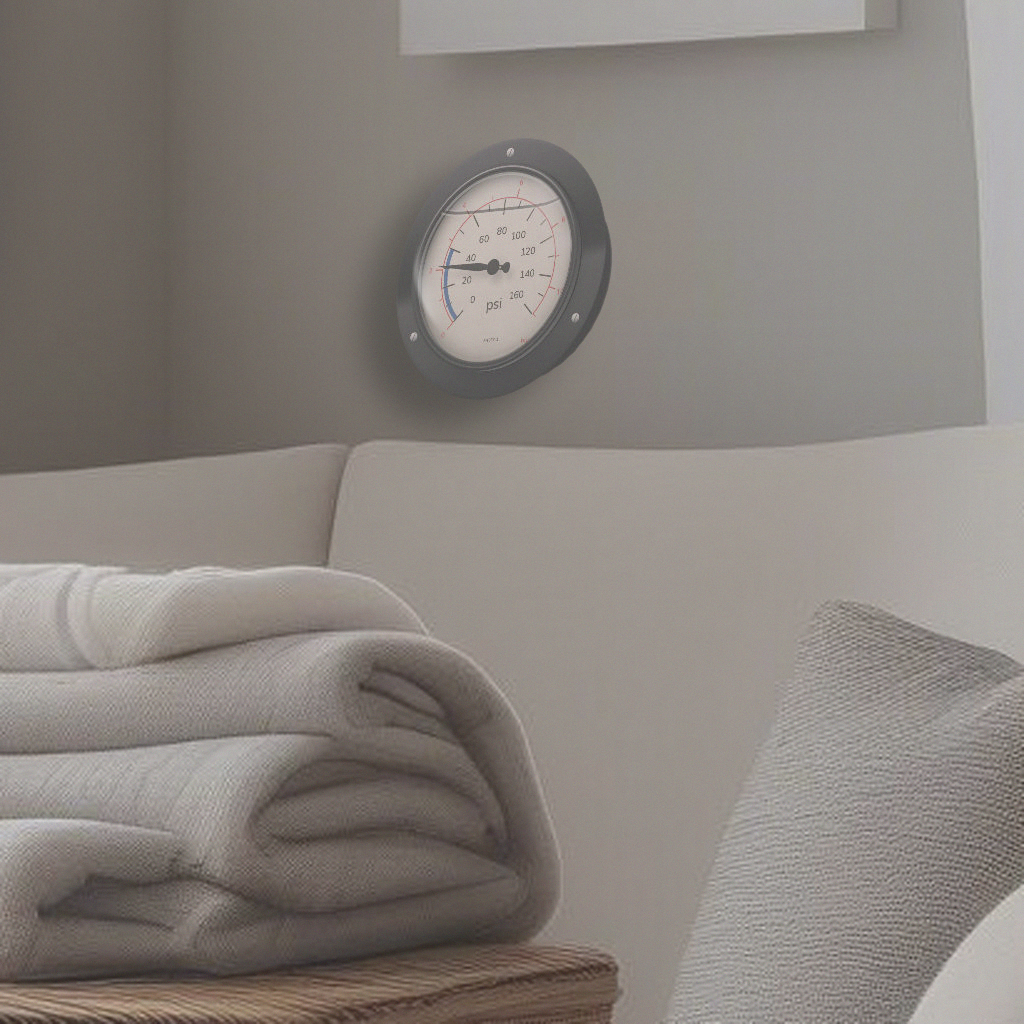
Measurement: 30 psi
